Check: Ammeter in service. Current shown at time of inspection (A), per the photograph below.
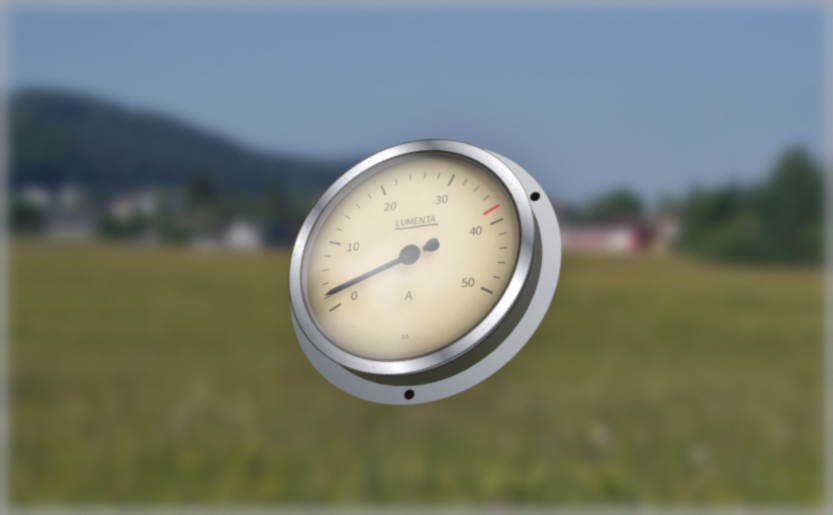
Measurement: 2 A
